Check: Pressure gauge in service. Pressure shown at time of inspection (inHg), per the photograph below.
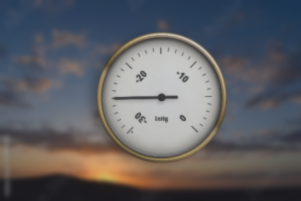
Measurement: -25 inHg
